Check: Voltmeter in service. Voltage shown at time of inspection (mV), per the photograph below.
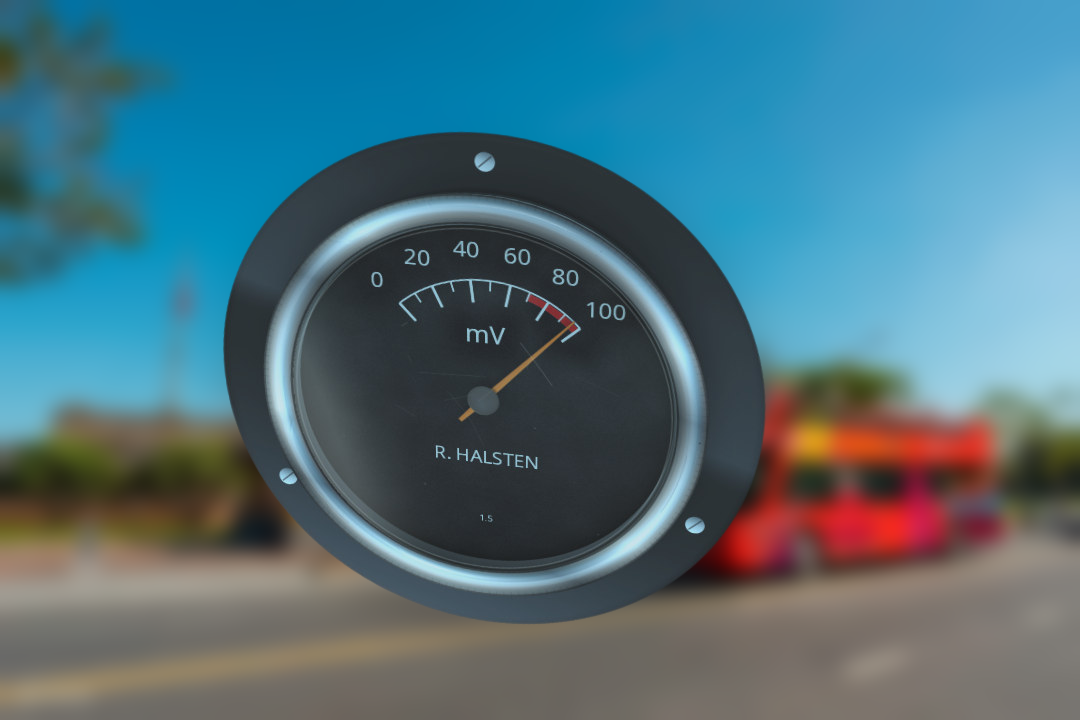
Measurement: 95 mV
